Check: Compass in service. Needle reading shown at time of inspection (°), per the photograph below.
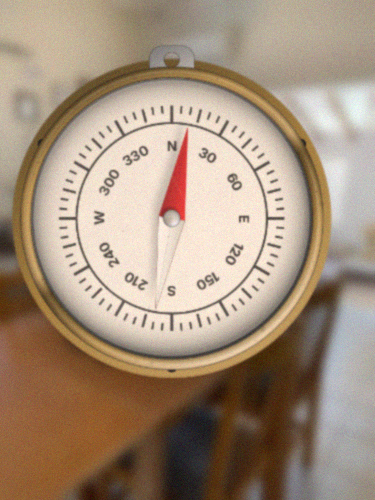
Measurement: 10 °
